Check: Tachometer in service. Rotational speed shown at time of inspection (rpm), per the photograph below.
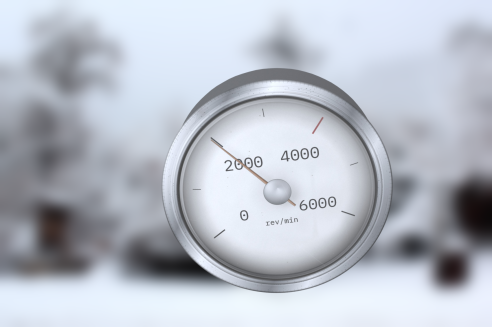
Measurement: 2000 rpm
